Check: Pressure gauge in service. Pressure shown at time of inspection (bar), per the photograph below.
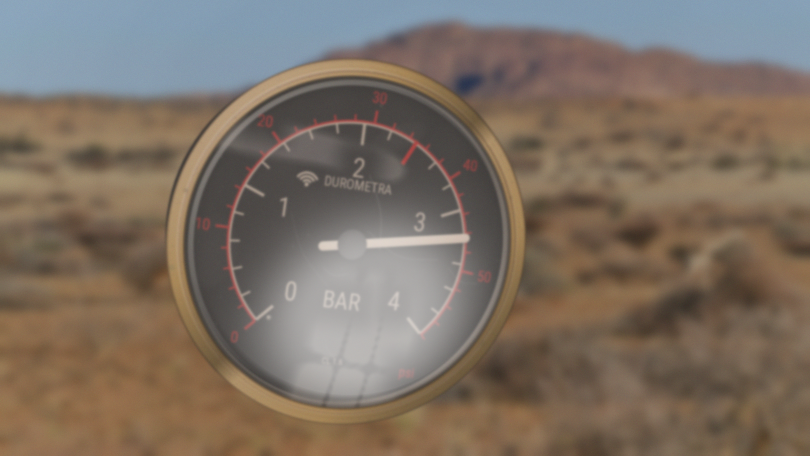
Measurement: 3.2 bar
